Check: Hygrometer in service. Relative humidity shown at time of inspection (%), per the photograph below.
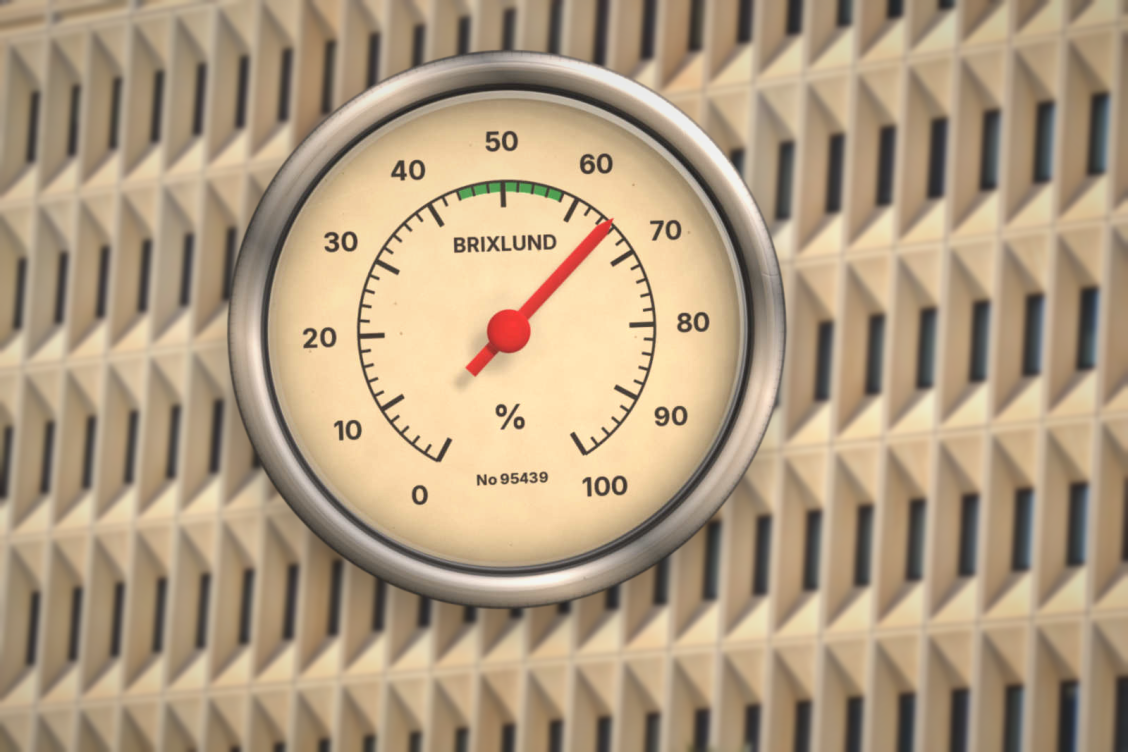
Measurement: 65 %
